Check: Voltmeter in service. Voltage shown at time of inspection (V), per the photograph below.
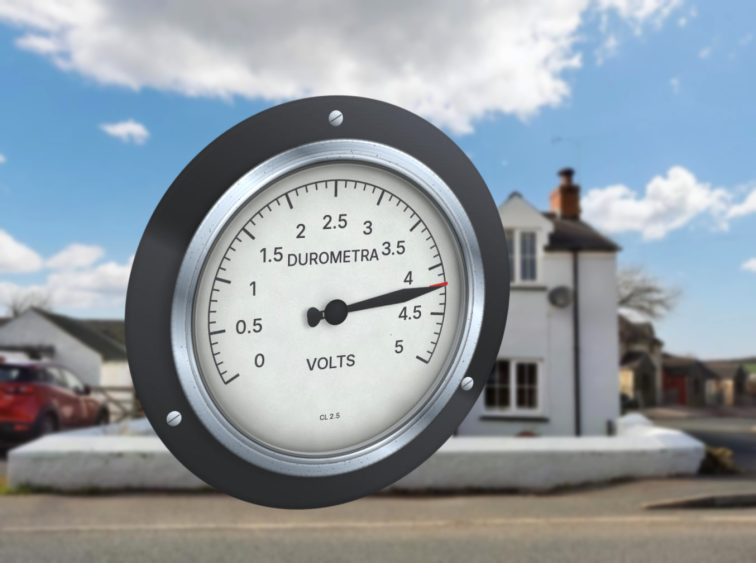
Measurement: 4.2 V
